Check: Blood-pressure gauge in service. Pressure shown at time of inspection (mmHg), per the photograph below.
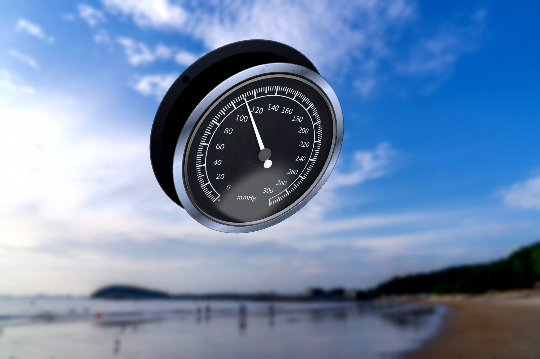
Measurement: 110 mmHg
